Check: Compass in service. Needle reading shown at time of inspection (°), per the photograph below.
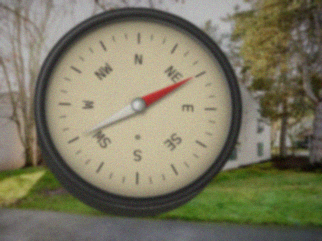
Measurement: 60 °
